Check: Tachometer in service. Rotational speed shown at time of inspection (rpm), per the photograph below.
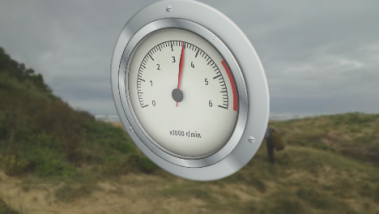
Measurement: 3500 rpm
